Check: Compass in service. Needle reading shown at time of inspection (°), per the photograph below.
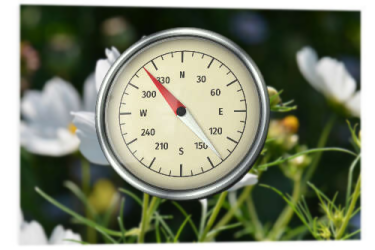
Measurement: 320 °
